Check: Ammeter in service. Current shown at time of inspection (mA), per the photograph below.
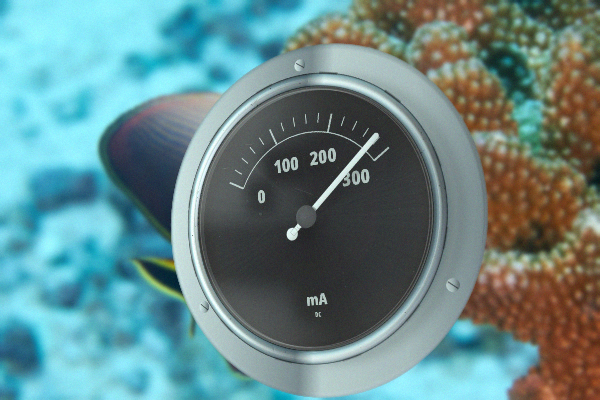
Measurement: 280 mA
